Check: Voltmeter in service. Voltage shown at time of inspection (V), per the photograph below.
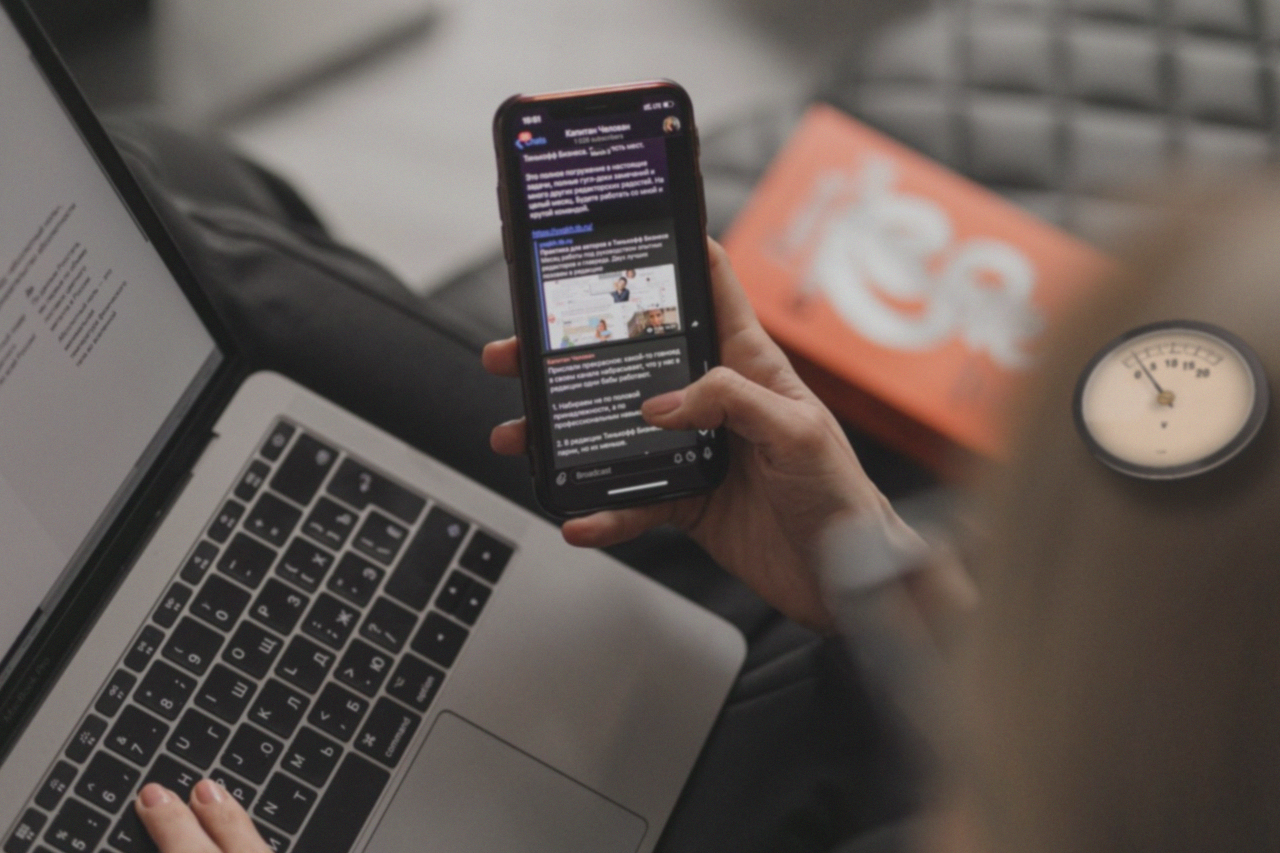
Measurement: 2.5 V
